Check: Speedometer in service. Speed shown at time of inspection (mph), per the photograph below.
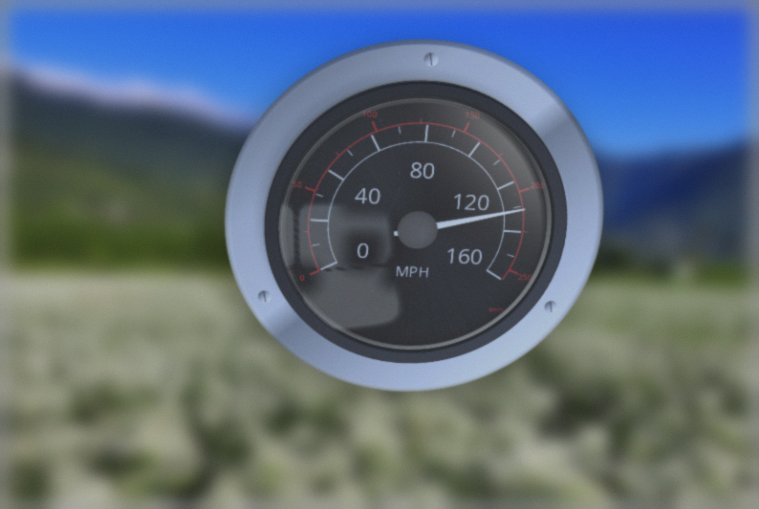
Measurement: 130 mph
